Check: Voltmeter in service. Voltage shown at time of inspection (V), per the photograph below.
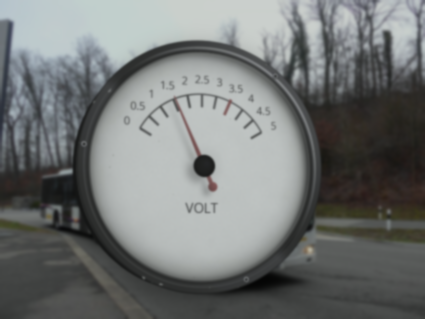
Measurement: 1.5 V
